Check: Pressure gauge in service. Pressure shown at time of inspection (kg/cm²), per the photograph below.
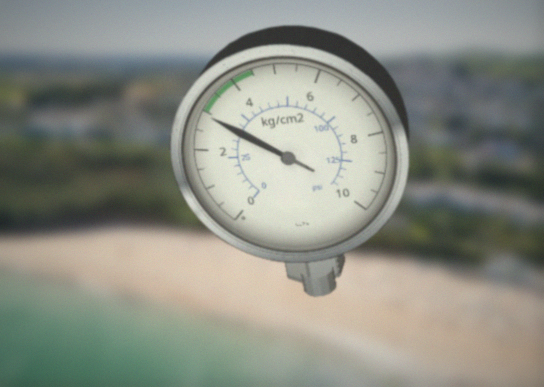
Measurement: 3 kg/cm²
